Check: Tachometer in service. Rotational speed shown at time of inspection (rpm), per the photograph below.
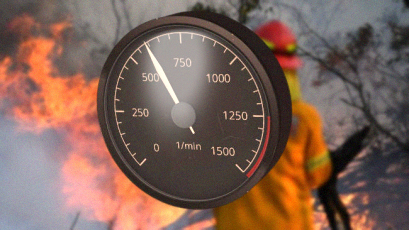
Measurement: 600 rpm
